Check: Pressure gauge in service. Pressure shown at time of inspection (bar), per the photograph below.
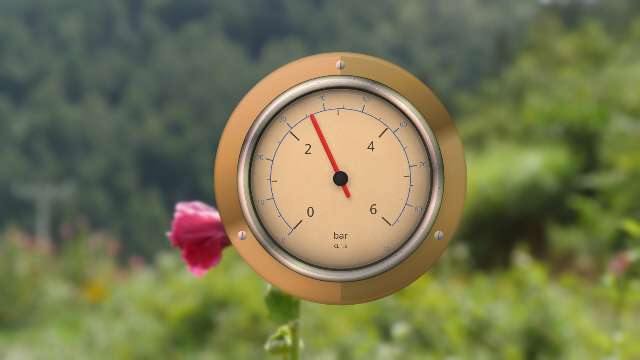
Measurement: 2.5 bar
